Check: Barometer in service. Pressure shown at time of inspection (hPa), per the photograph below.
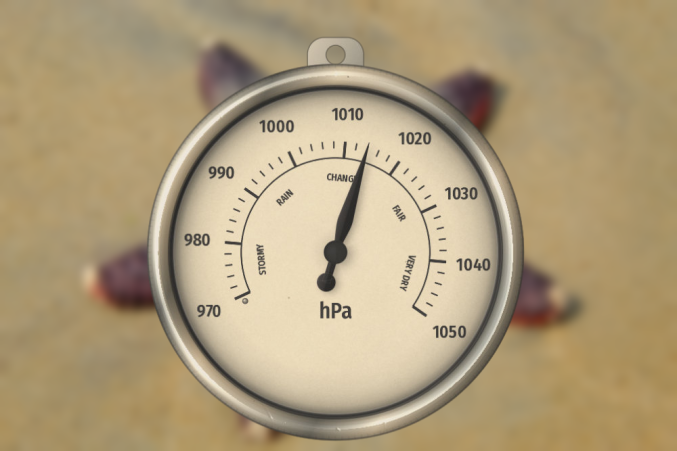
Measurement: 1014 hPa
